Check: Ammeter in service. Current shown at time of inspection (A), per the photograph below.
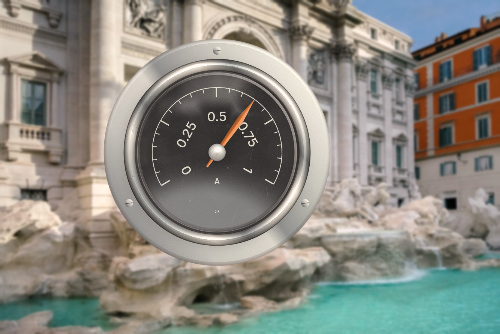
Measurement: 0.65 A
